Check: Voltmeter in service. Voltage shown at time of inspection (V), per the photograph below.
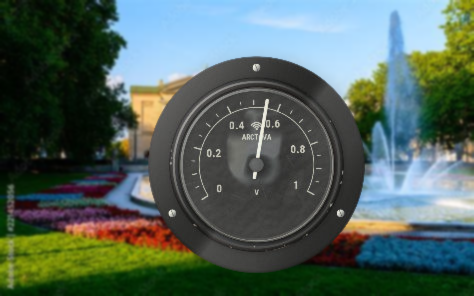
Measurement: 0.55 V
